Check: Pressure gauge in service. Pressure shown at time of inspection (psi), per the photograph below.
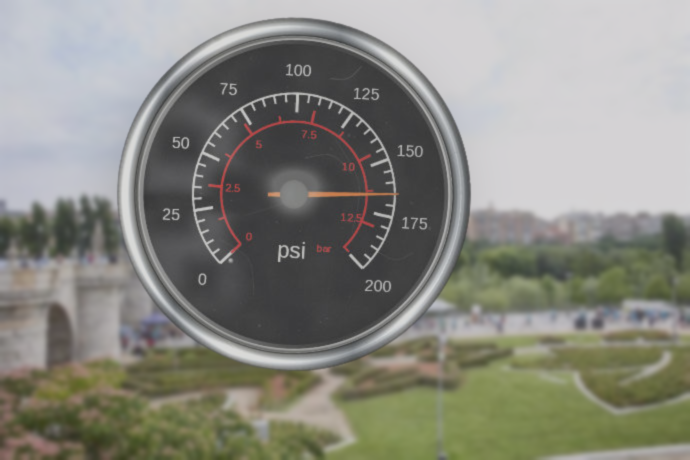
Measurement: 165 psi
